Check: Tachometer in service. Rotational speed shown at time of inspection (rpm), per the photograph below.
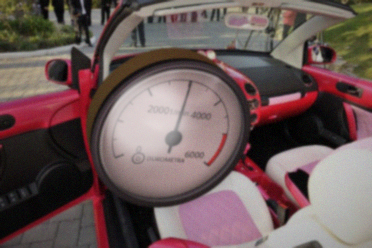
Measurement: 3000 rpm
